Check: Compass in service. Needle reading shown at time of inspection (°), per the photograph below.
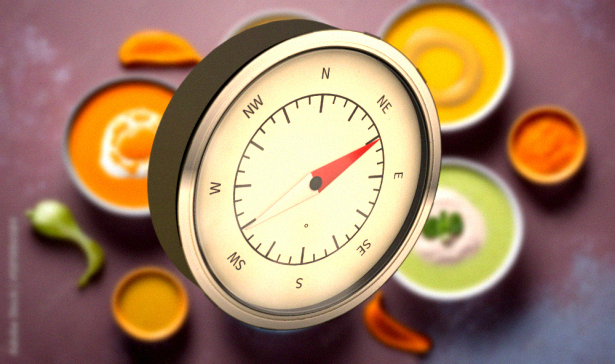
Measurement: 60 °
